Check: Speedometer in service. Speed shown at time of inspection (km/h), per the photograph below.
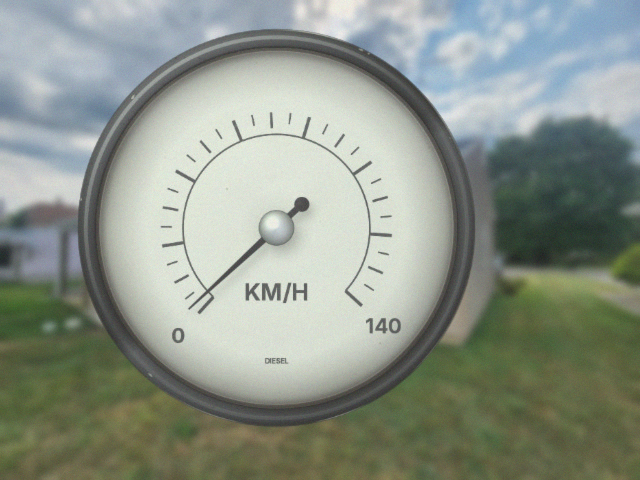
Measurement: 2.5 km/h
